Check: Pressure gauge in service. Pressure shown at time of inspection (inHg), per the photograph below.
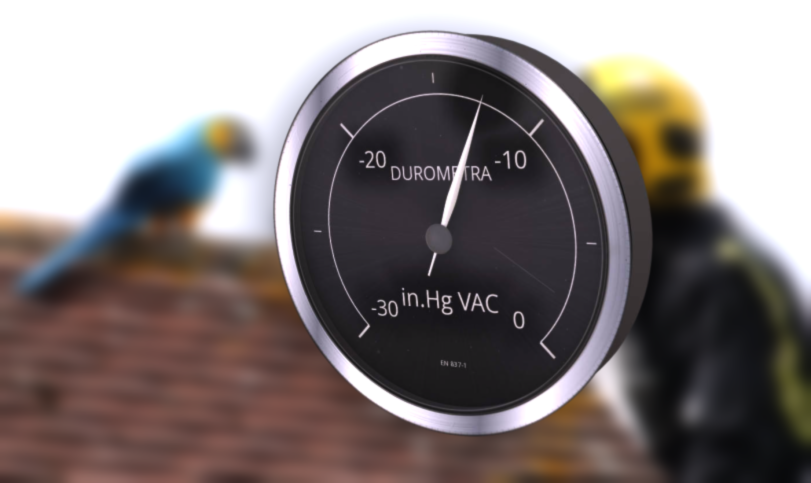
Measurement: -12.5 inHg
